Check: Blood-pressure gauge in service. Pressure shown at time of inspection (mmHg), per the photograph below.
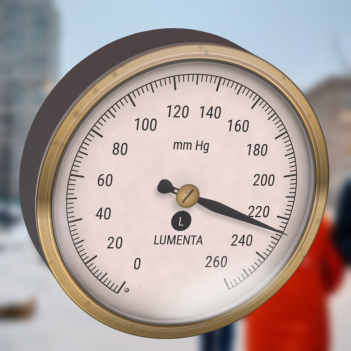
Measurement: 226 mmHg
